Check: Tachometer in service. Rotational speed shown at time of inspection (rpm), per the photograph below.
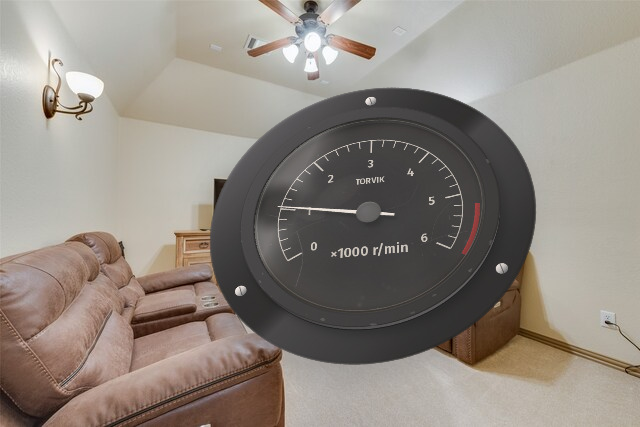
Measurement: 1000 rpm
